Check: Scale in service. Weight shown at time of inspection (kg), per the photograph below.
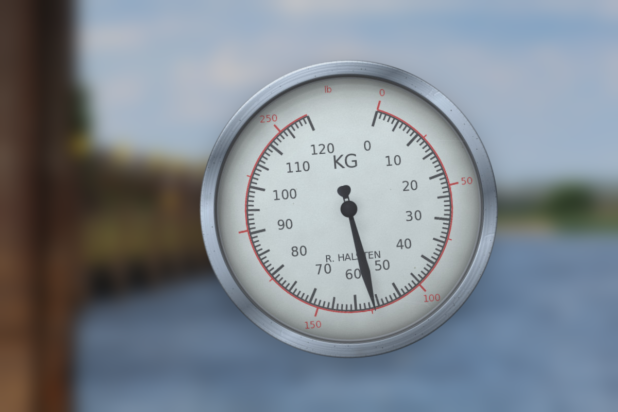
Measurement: 56 kg
